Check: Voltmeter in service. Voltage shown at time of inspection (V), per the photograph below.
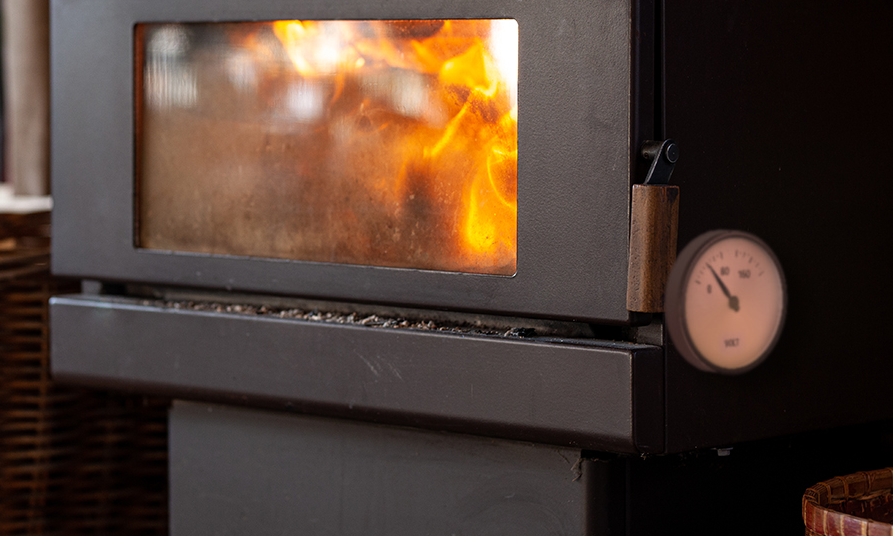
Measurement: 40 V
